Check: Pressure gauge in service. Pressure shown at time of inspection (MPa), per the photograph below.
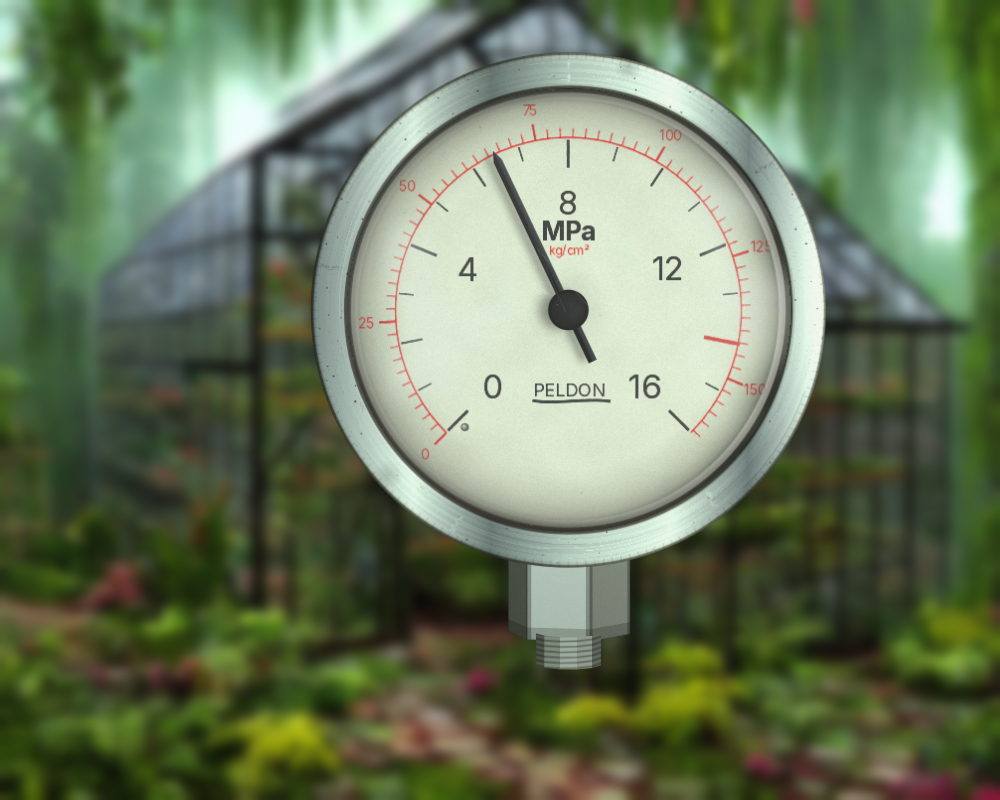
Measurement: 6.5 MPa
